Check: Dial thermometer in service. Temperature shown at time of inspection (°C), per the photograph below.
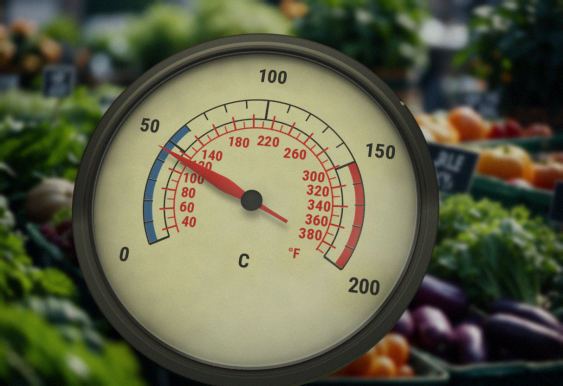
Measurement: 45 °C
